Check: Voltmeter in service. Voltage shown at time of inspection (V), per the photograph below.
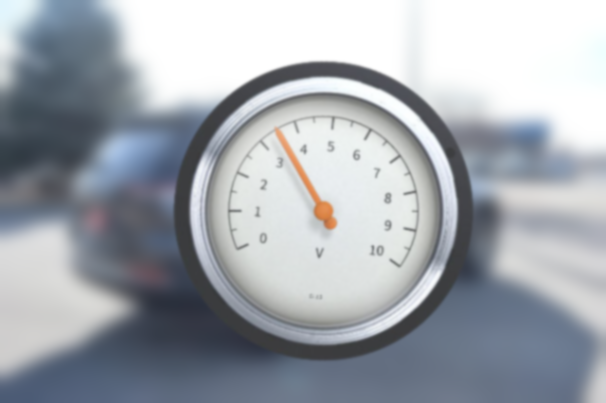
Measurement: 3.5 V
